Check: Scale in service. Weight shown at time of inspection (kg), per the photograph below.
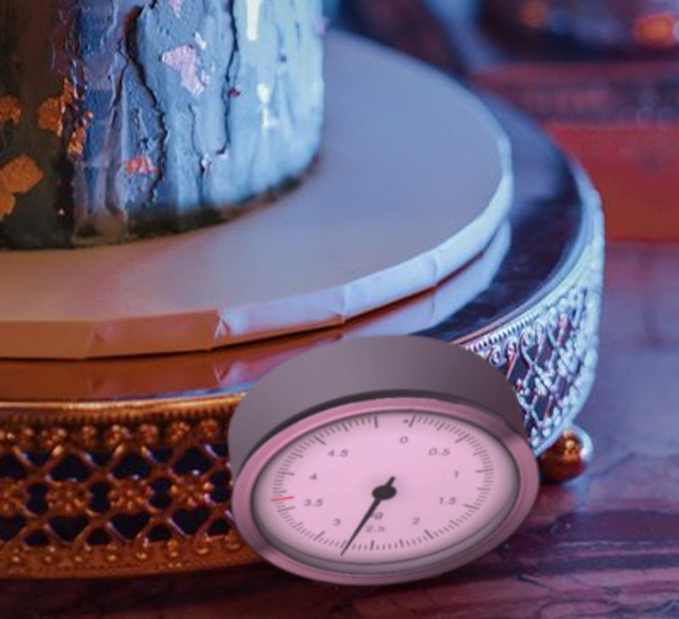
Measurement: 2.75 kg
